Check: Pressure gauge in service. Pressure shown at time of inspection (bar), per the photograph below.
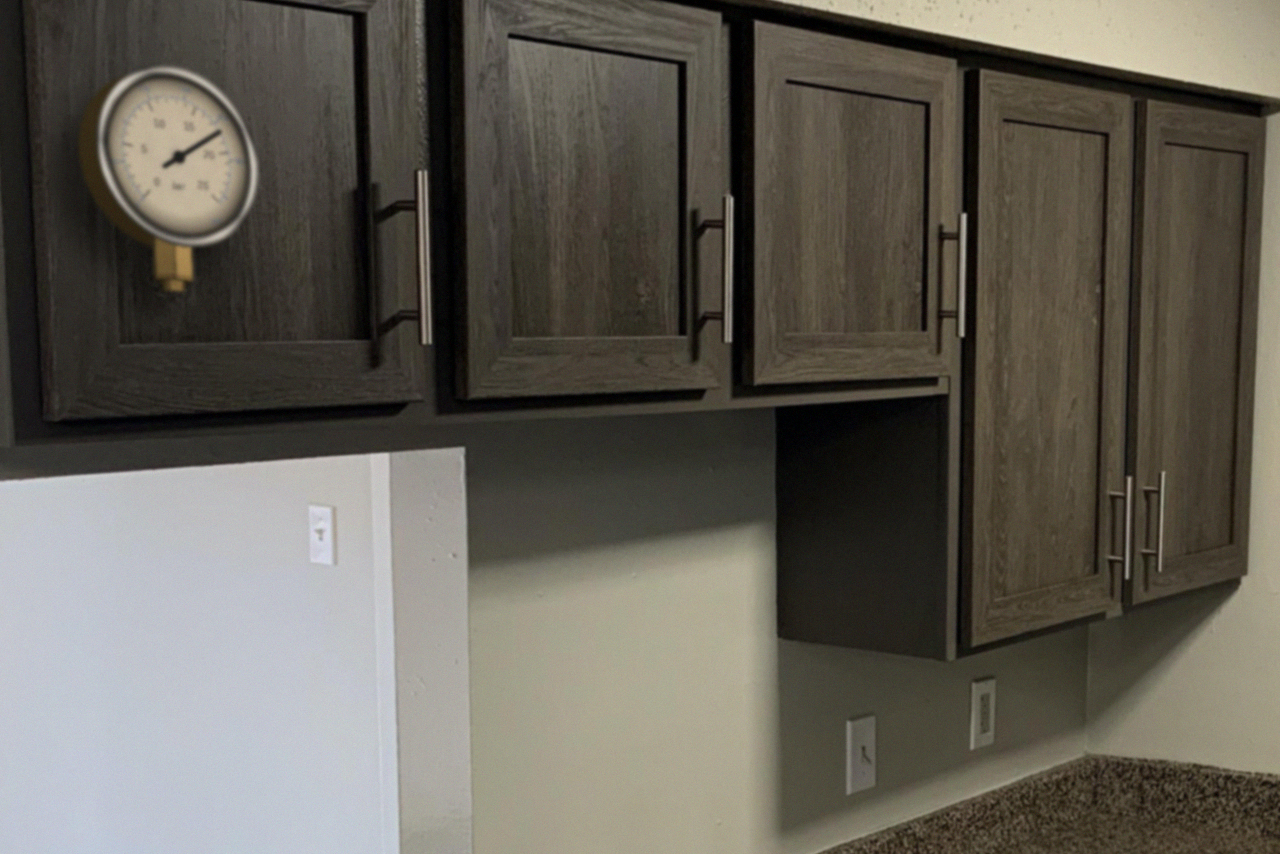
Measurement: 18 bar
